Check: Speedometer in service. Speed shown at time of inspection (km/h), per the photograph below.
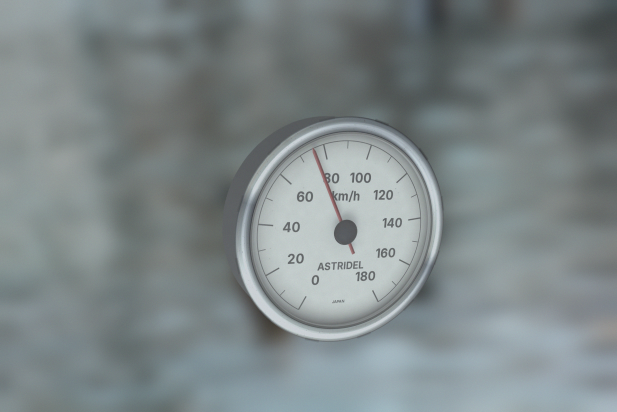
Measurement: 75 km/h
